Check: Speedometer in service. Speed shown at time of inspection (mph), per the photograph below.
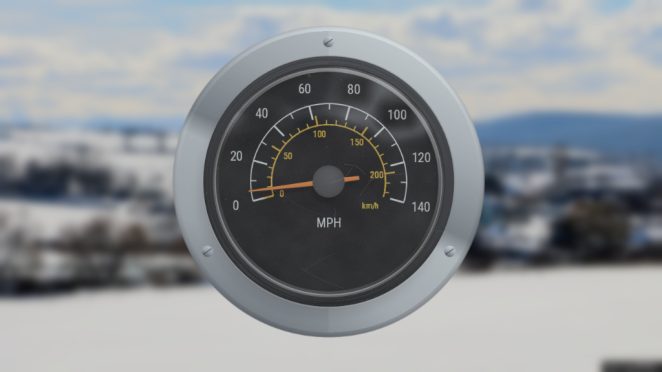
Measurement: 5 mph
